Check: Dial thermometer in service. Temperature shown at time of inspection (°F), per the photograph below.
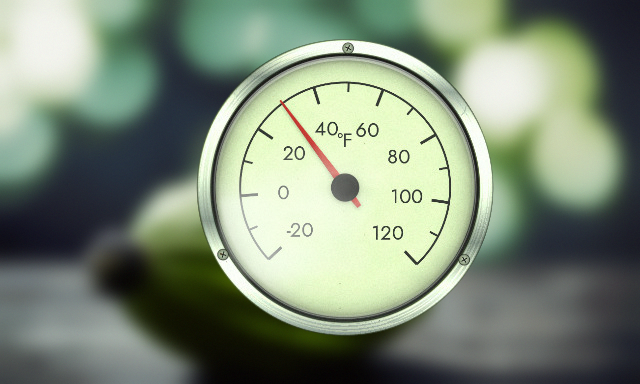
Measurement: 30 °F
